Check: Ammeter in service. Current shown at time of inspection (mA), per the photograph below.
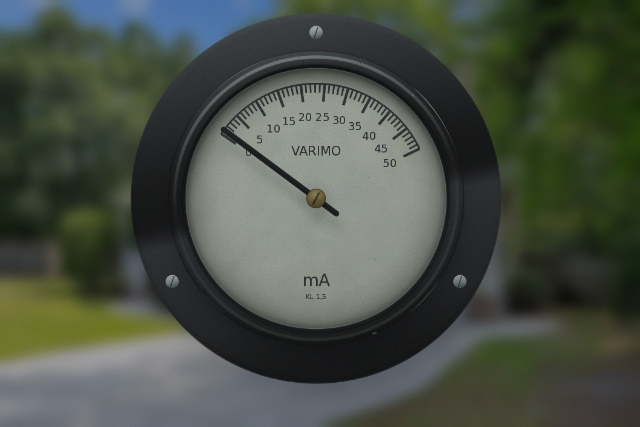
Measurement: 1 mA
